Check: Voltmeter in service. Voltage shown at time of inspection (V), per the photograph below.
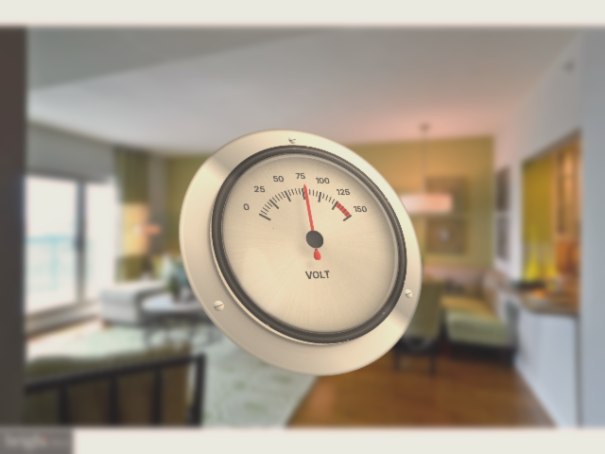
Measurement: 75 V
